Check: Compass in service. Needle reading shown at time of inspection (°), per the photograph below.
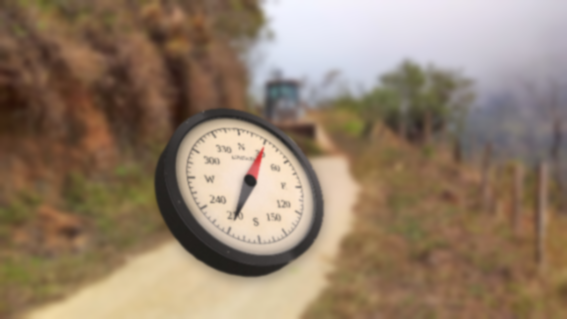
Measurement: 30 °
